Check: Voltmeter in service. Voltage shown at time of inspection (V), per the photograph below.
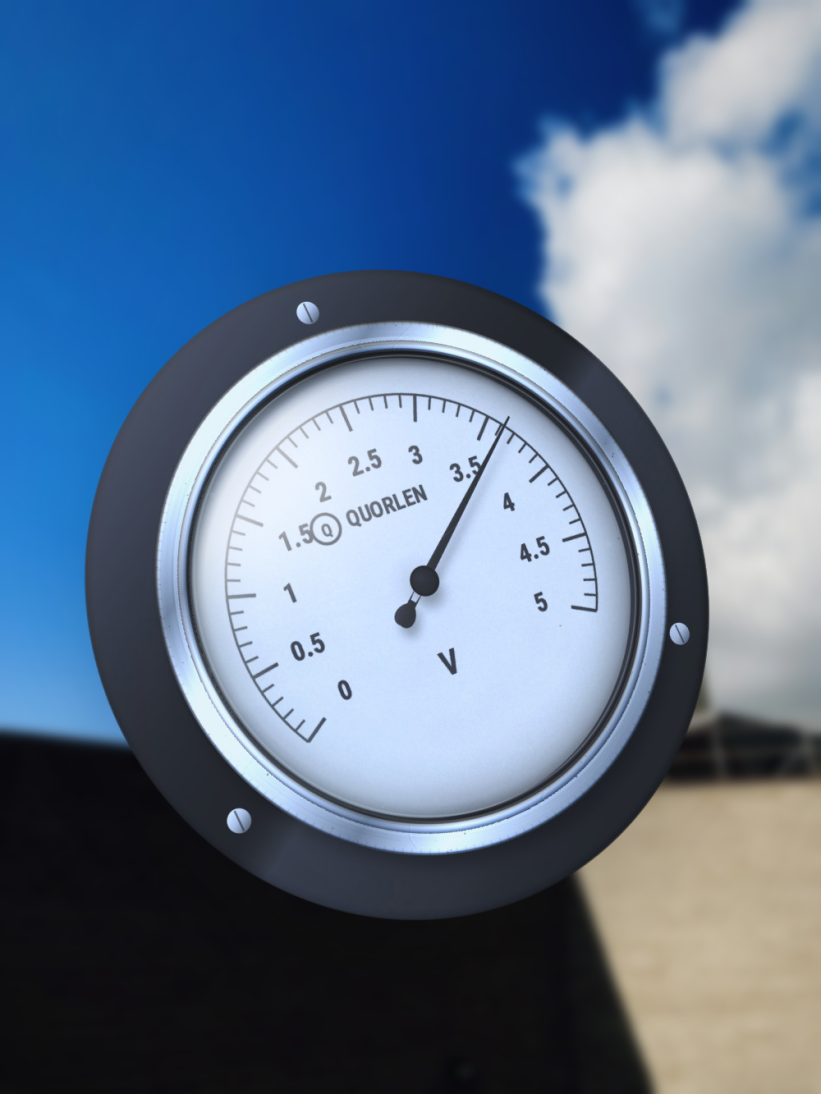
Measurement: 3.6 V
